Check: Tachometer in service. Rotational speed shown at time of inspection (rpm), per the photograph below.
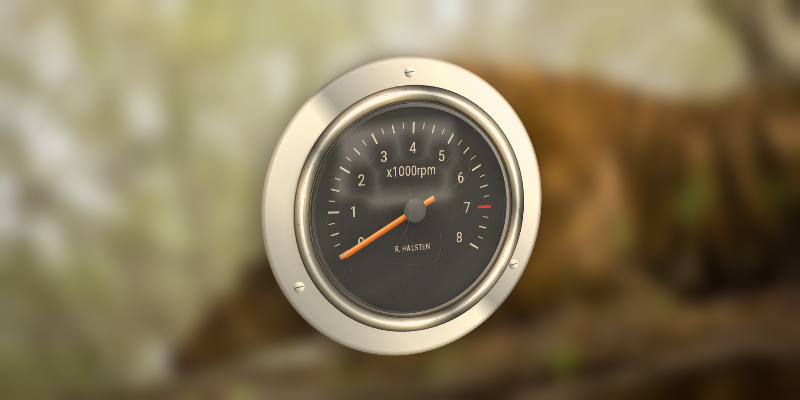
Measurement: 0 rpm
